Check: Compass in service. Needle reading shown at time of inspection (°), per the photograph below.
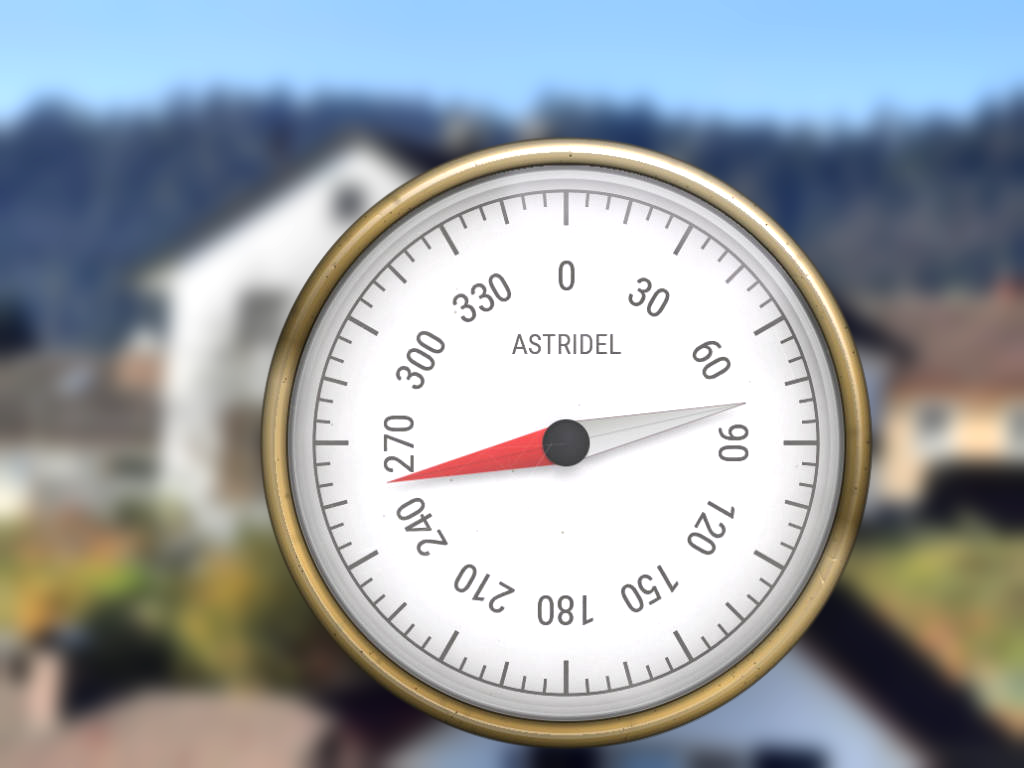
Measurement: 257.5 °
